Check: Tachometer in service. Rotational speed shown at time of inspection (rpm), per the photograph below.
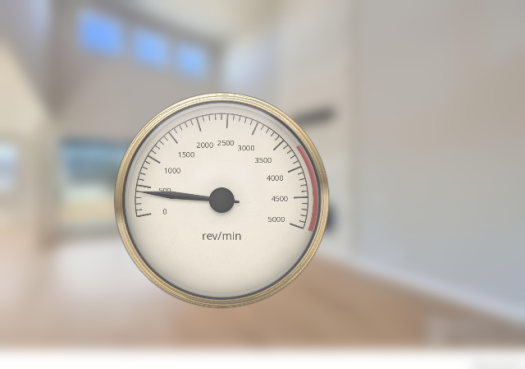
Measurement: 400 rpm
